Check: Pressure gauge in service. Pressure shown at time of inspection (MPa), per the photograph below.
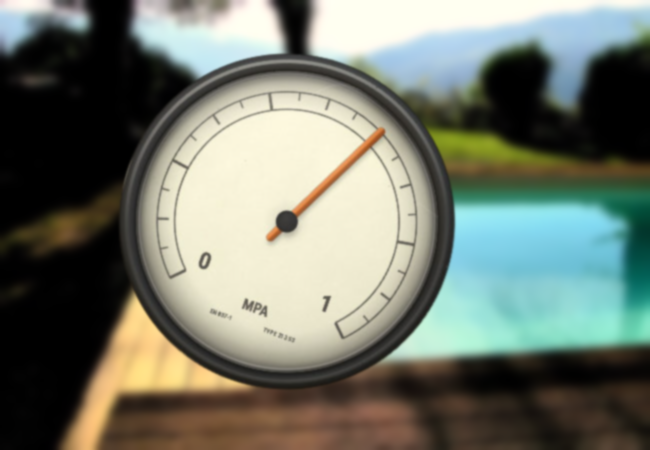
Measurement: 0.6 MPa
